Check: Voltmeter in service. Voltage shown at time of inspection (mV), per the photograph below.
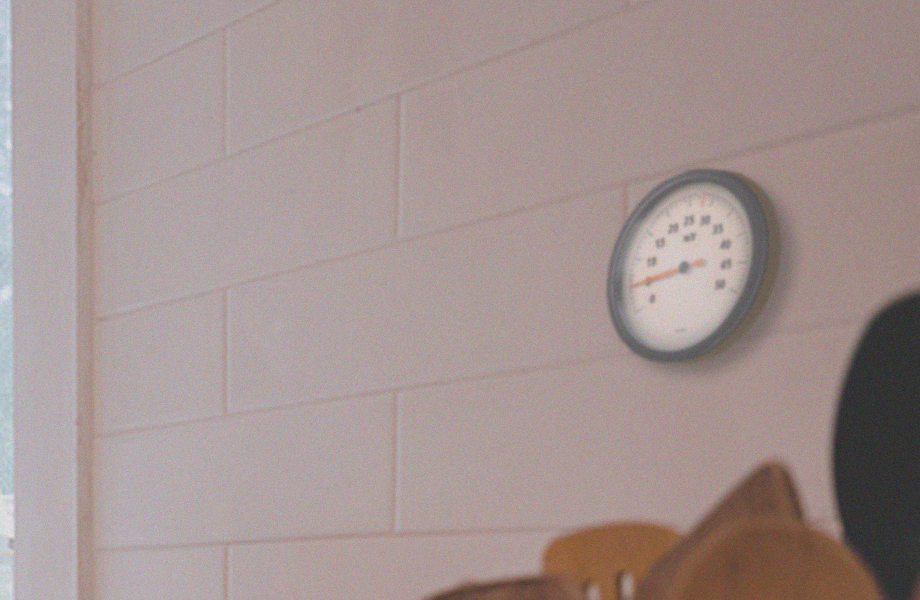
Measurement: 5 mV
